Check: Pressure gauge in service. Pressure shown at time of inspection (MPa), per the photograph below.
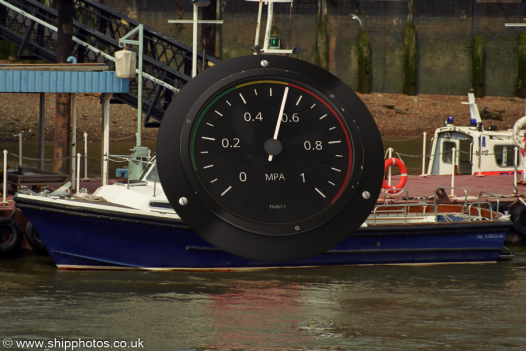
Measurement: 0.55 MPa
